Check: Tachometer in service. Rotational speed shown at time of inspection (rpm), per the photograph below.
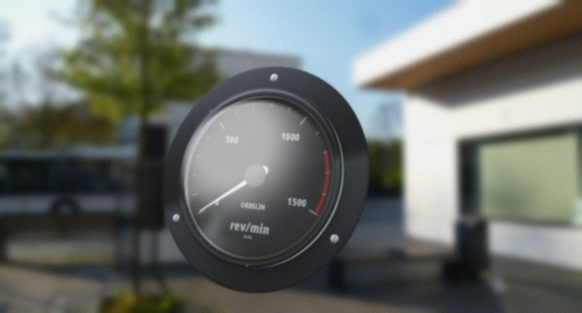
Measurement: 0 rpm
